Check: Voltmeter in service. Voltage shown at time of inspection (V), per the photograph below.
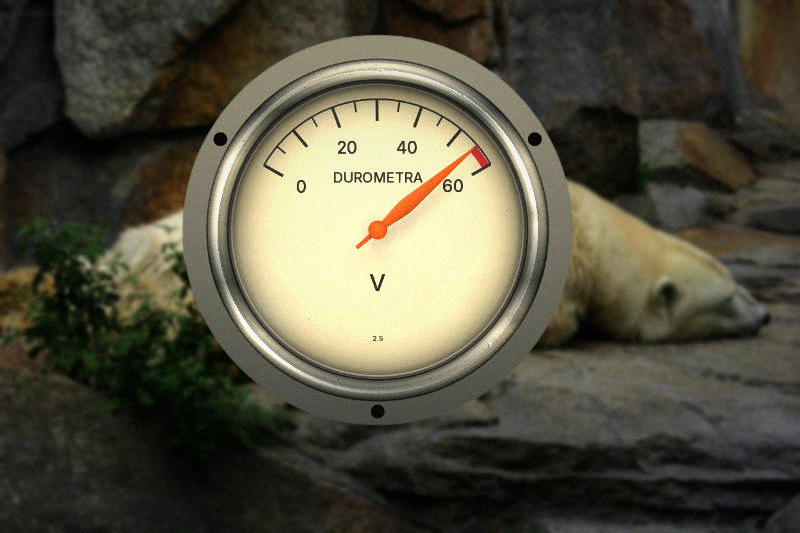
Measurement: 55 V
